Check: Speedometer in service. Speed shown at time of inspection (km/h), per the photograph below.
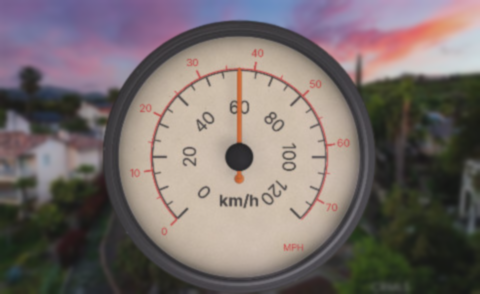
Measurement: 60 km/h
